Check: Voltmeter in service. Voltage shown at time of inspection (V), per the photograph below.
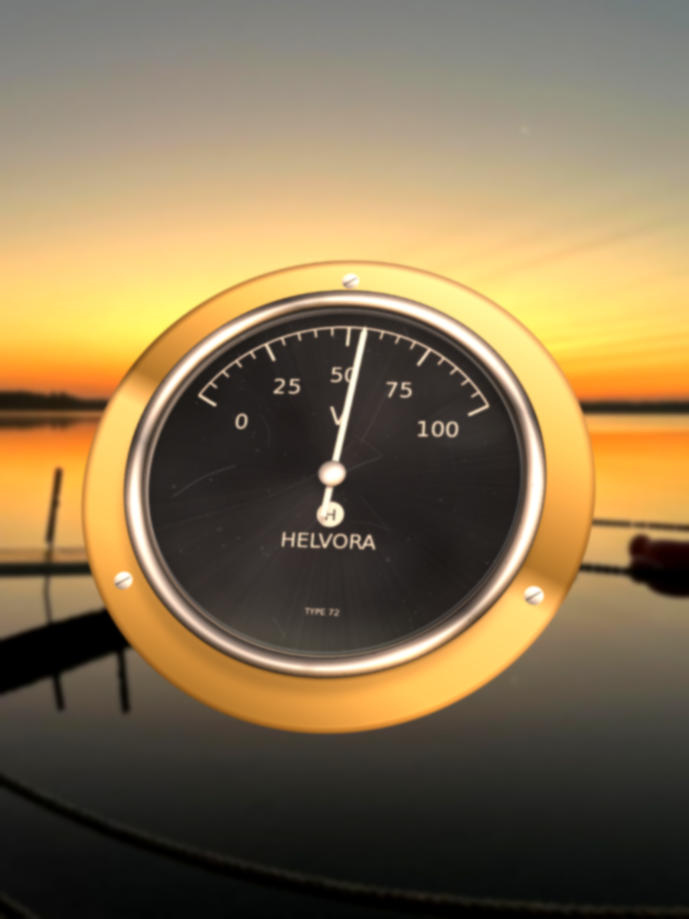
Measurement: 55 V
